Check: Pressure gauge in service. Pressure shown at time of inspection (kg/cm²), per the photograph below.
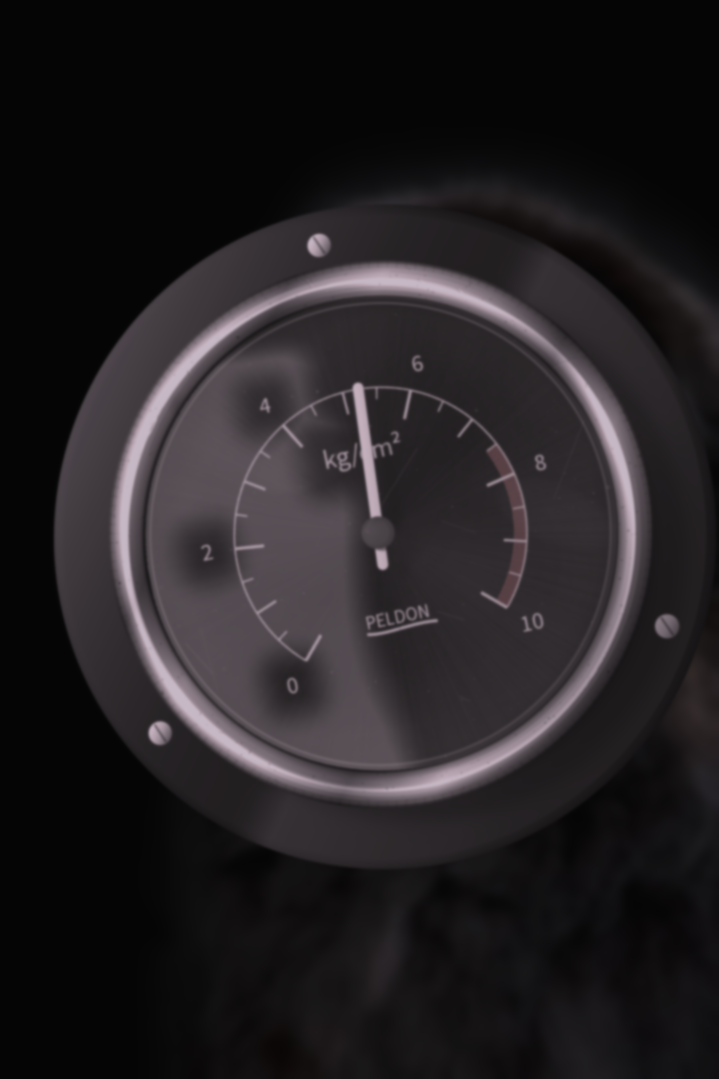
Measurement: 5.25 kg/cm²
